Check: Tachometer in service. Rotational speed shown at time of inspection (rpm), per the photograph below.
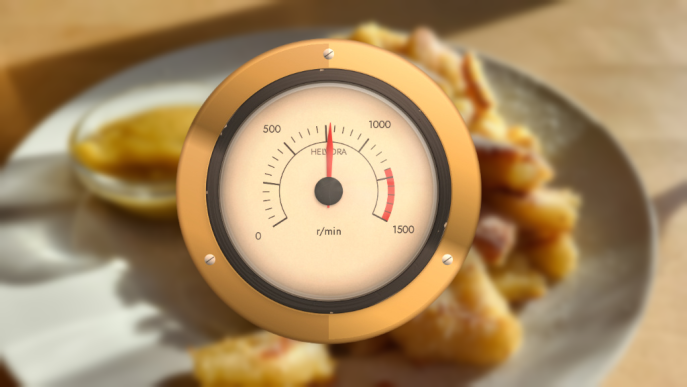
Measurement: 775 rpm
